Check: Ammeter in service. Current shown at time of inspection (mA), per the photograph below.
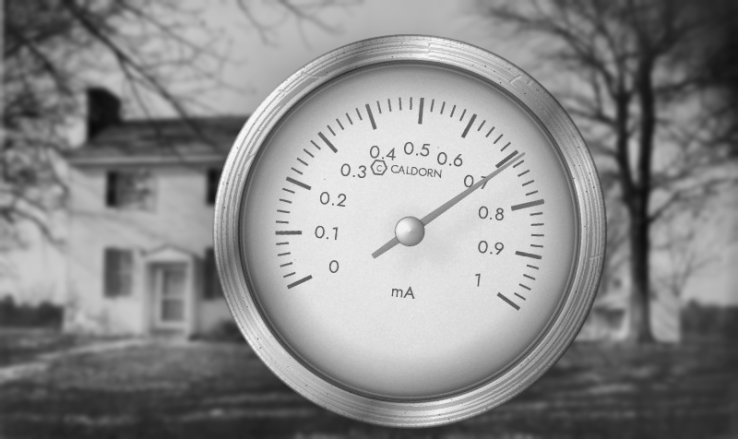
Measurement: 0.71 mA
